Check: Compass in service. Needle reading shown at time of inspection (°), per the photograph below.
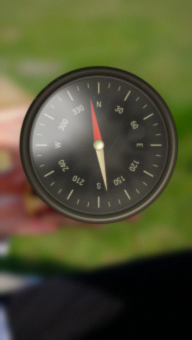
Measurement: 350 °
